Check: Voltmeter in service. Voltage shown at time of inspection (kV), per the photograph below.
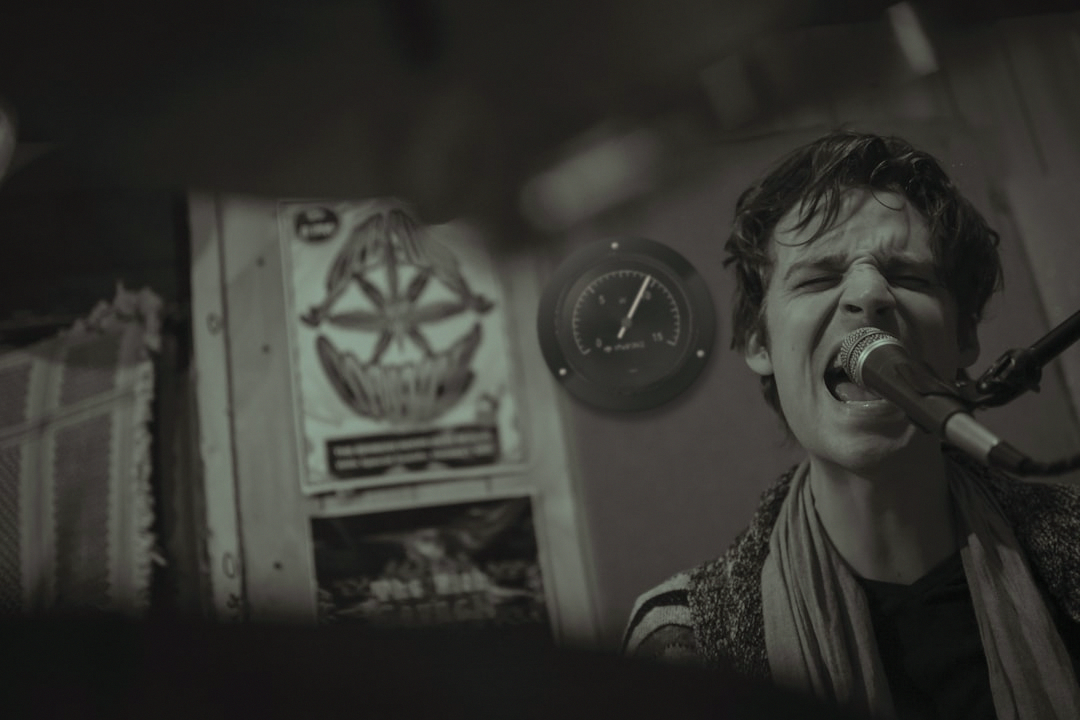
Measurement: 9.5 kV
